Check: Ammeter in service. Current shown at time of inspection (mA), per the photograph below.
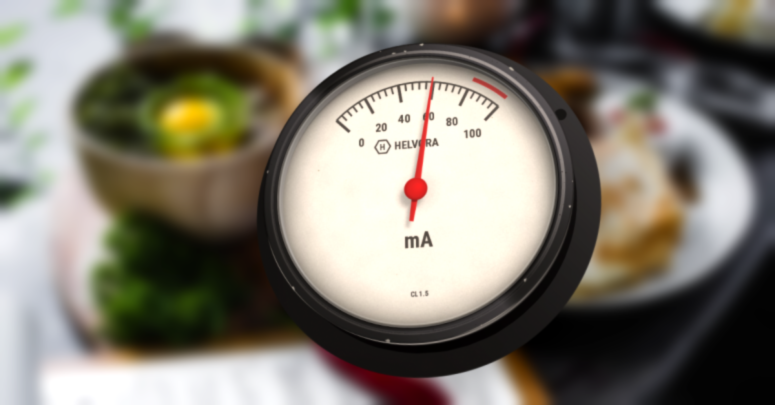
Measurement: 60 mA
